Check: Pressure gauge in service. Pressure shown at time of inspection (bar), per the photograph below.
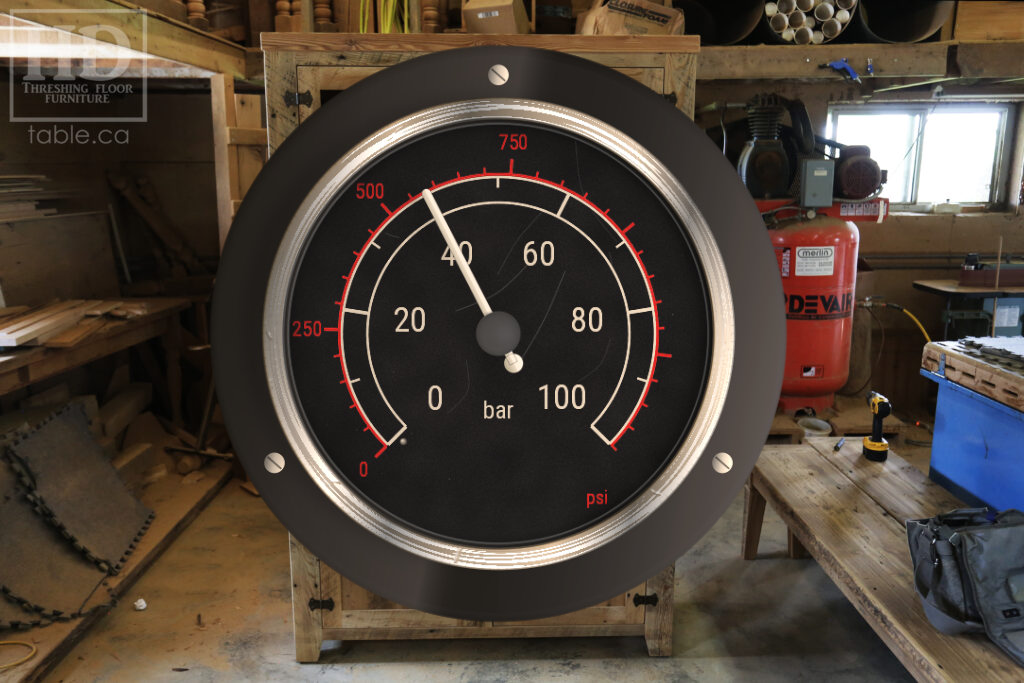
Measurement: 40 bar
